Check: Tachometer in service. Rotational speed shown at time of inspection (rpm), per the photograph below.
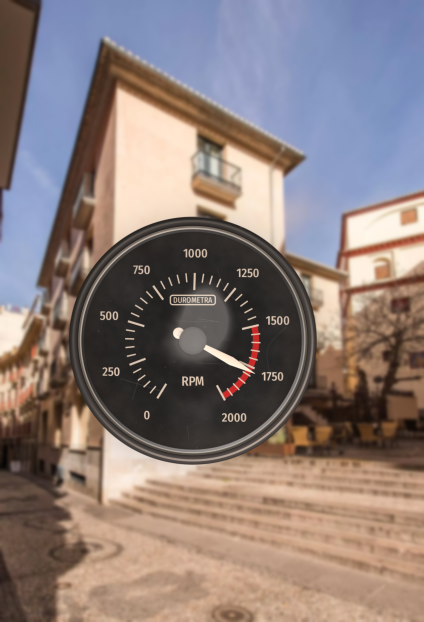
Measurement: 1775 rpm
